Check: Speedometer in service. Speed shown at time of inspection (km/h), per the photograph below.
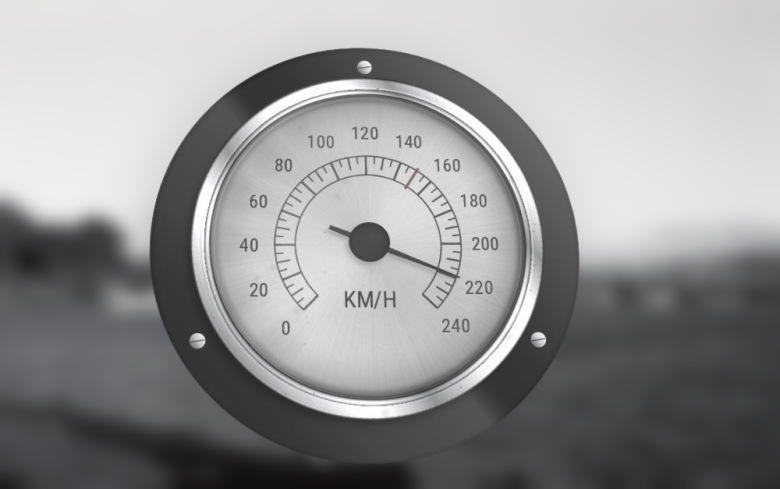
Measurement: 220 km/h
